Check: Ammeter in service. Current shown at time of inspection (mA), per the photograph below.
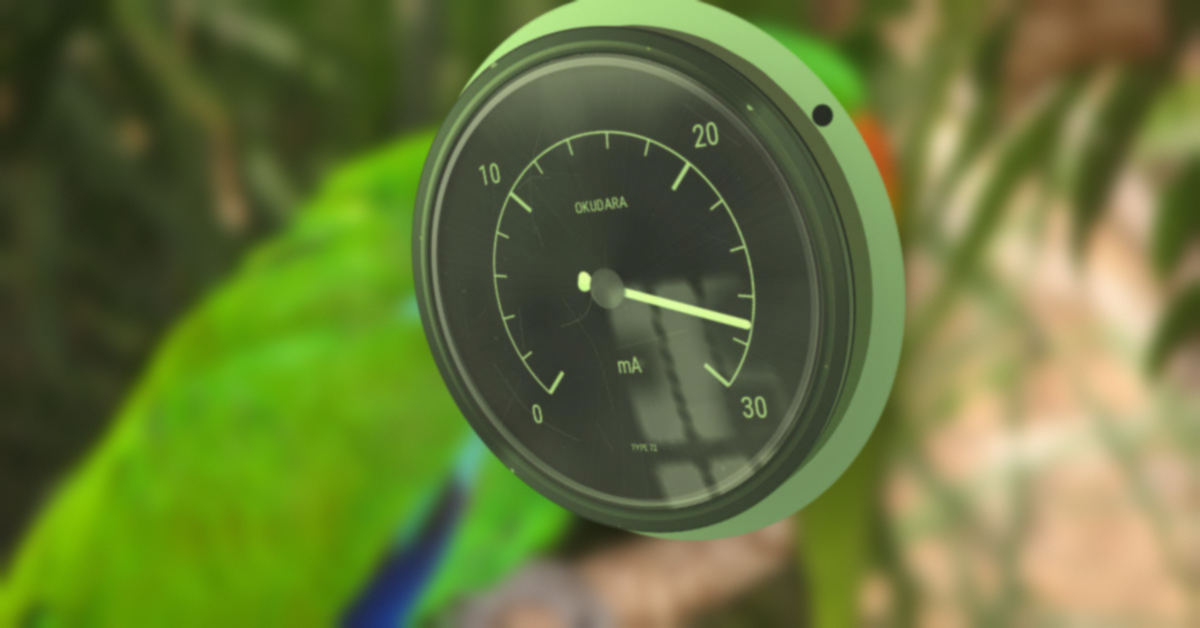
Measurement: 27 mA
